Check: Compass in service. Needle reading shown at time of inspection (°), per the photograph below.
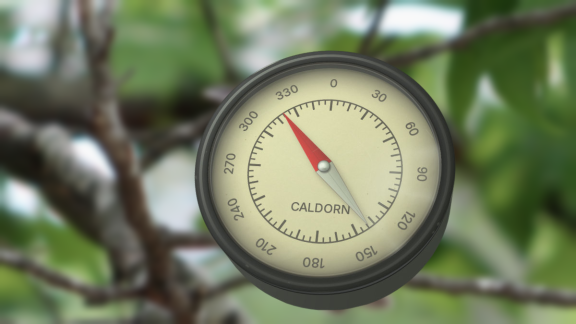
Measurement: 320 °
